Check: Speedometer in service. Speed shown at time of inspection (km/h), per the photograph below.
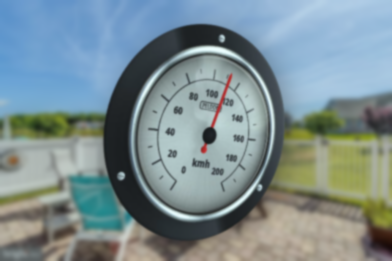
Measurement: 110 km/h
